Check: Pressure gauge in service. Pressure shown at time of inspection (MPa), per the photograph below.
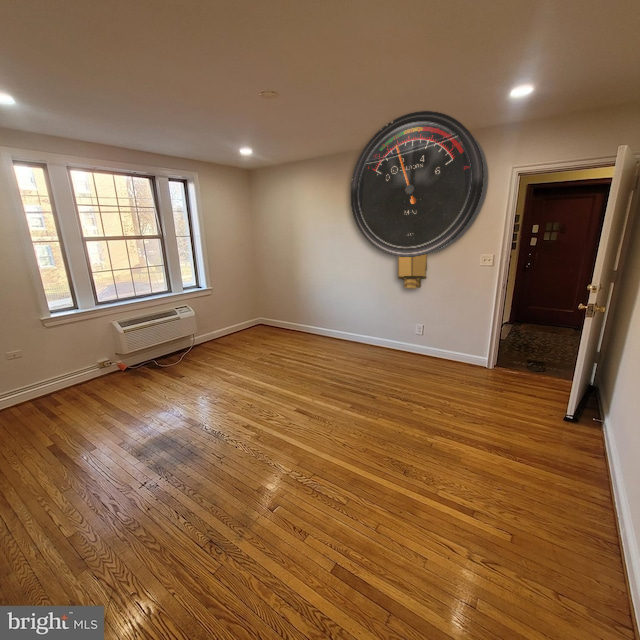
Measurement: 2 MPa
